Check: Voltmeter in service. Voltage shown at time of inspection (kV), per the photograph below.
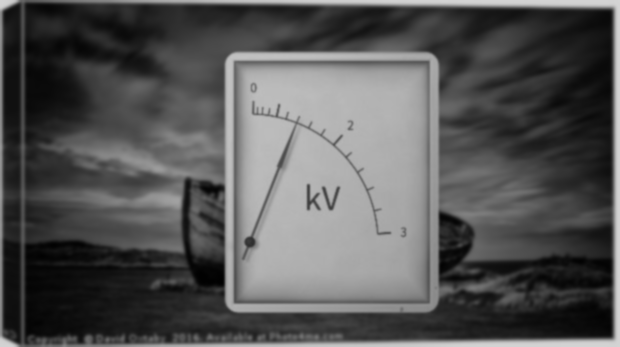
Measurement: 1.4 kV
